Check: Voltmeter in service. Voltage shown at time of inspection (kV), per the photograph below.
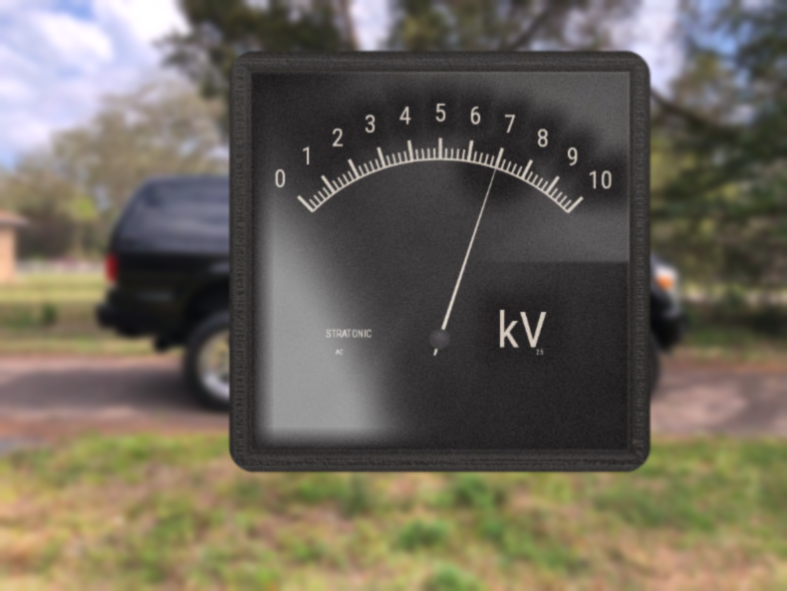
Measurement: 7 kV
